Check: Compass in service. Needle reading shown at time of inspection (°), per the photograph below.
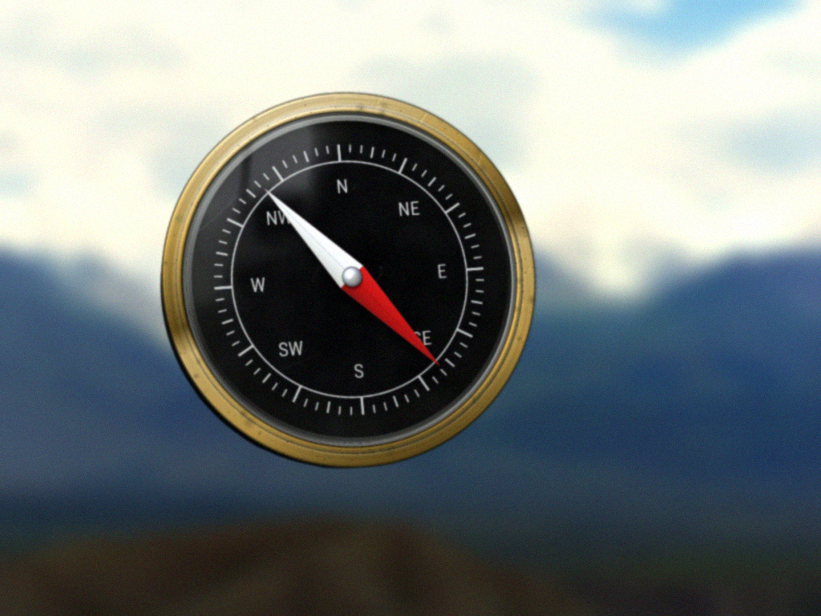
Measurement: 140 °
